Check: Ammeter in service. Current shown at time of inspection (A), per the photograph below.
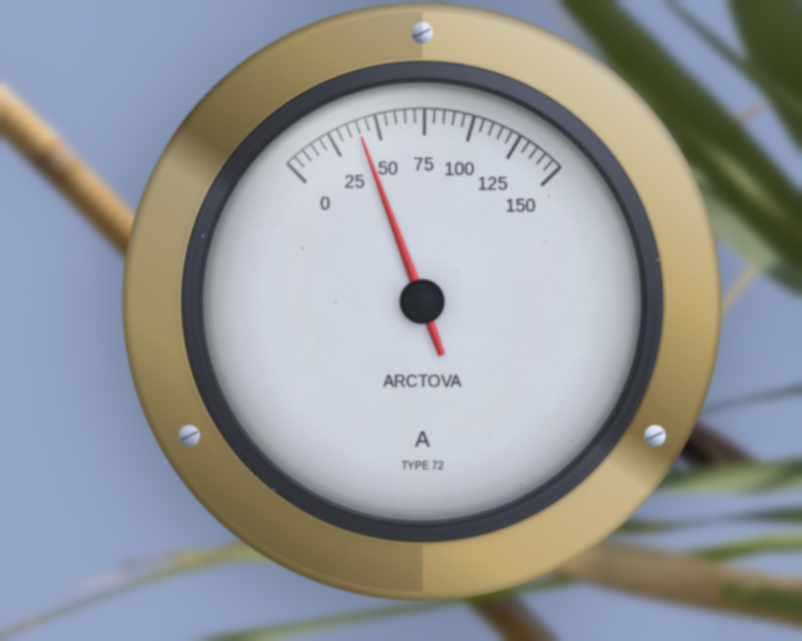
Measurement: 40 A
